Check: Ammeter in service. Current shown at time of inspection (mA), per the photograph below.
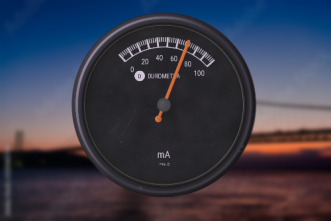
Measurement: 70 mA
